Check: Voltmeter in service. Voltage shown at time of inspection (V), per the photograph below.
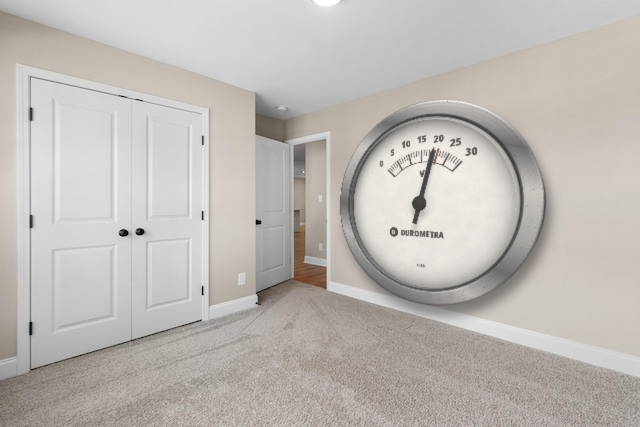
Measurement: 20 V
